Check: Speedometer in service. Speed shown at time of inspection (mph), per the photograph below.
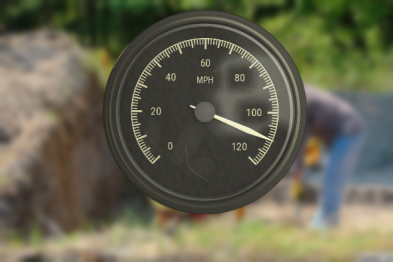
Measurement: 110 mph
